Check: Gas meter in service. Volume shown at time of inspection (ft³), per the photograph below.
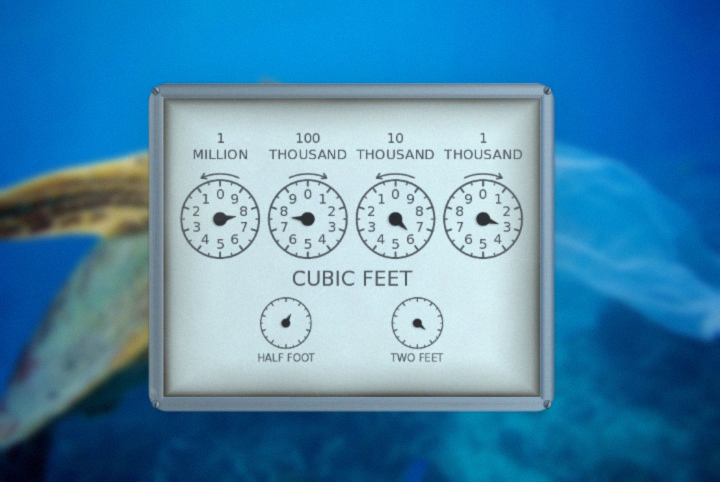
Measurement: 776300 ft³
